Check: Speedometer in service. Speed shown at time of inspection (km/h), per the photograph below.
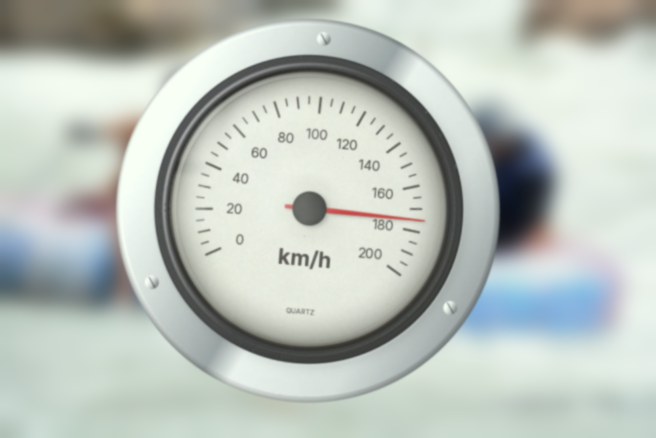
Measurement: 175 km/h
